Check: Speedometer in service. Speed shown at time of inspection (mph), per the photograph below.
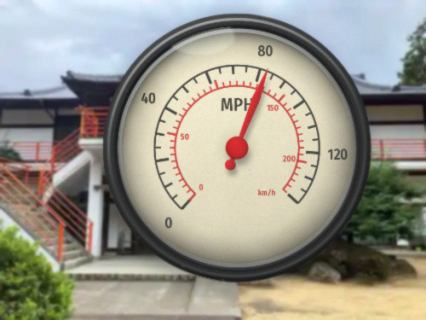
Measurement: 82.5 mph
